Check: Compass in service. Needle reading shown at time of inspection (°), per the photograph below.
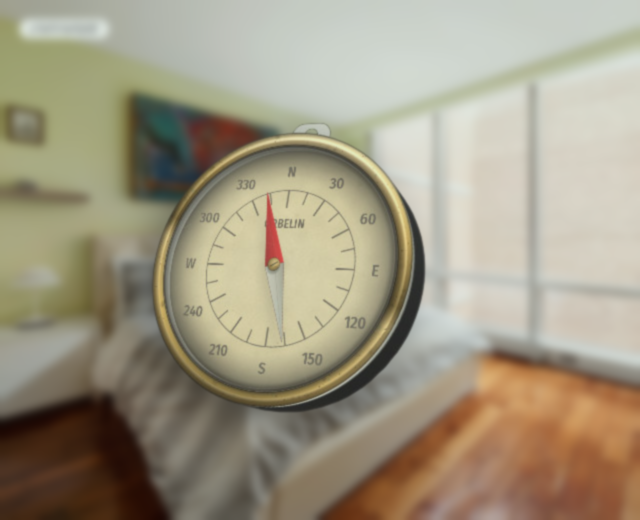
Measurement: 345 °
